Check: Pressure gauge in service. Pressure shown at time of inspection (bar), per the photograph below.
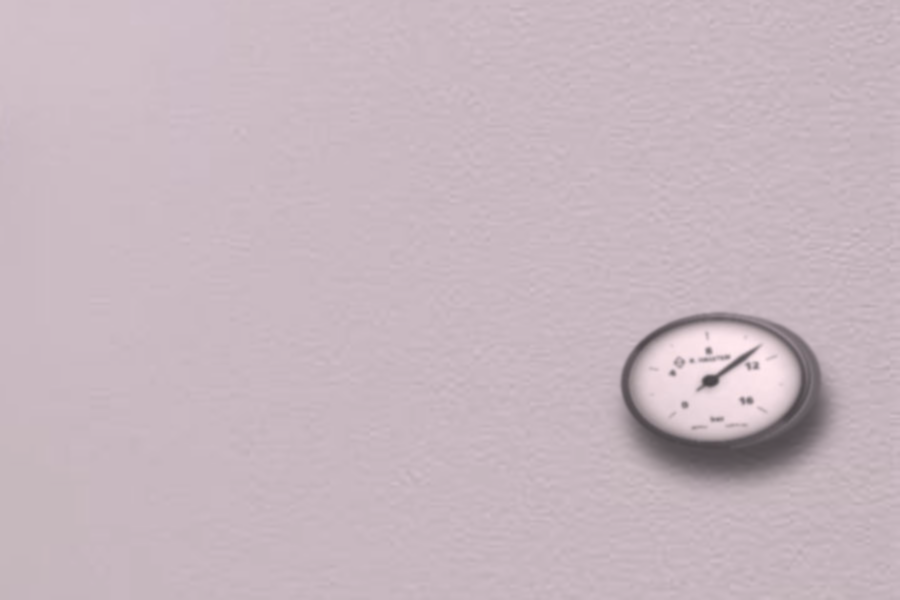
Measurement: 11 bar
